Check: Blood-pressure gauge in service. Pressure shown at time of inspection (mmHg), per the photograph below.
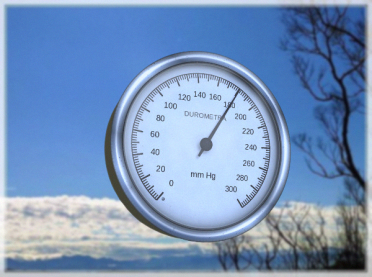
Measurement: 180 mmHg
